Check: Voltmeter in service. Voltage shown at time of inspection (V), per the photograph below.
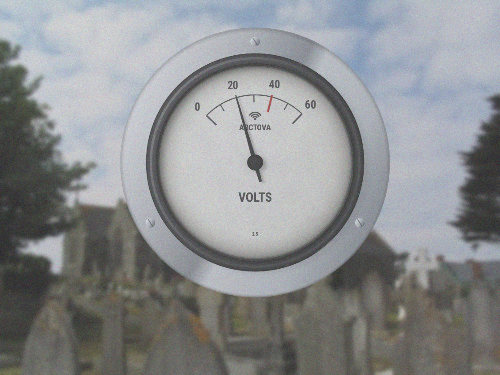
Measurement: 20 V
